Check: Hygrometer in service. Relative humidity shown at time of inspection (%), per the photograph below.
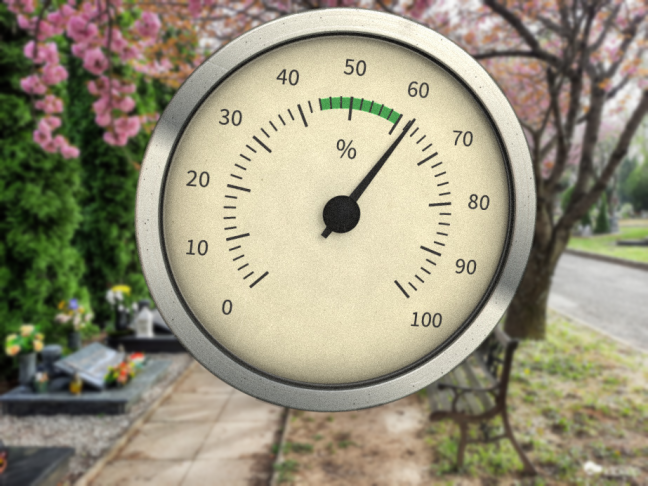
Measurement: 62 %
